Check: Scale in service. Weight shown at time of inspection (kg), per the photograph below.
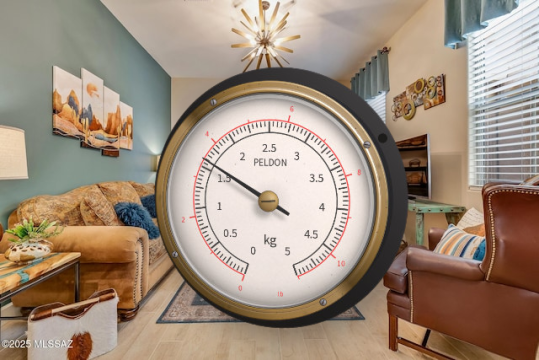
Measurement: 1.6 kg
